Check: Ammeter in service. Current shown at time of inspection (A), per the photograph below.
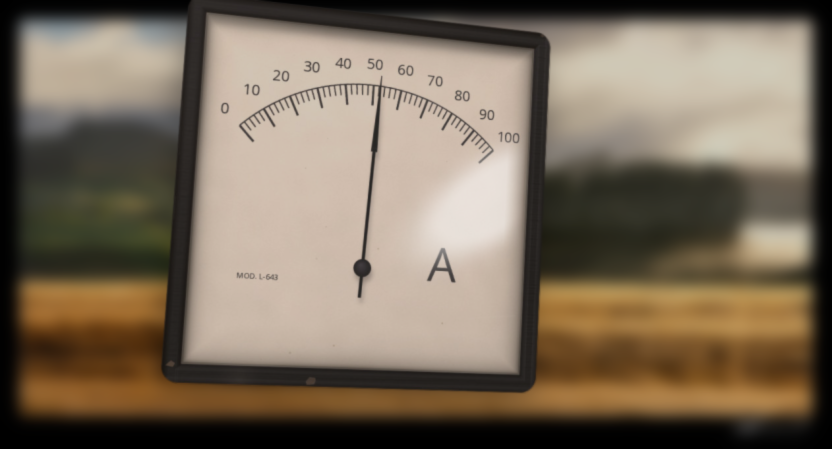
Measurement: 52 A
